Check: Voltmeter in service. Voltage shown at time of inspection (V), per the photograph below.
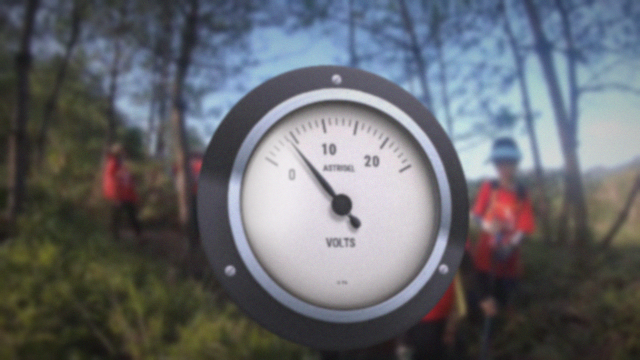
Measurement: 4 V
